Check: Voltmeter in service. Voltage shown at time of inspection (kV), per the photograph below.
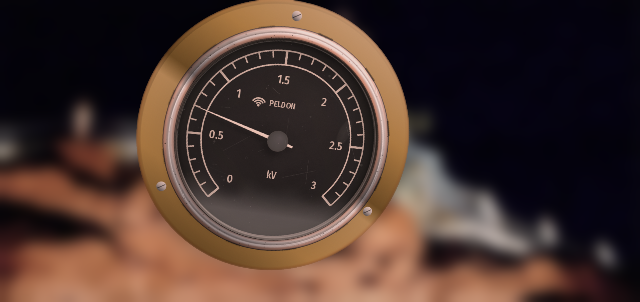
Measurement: 0.7 kV
